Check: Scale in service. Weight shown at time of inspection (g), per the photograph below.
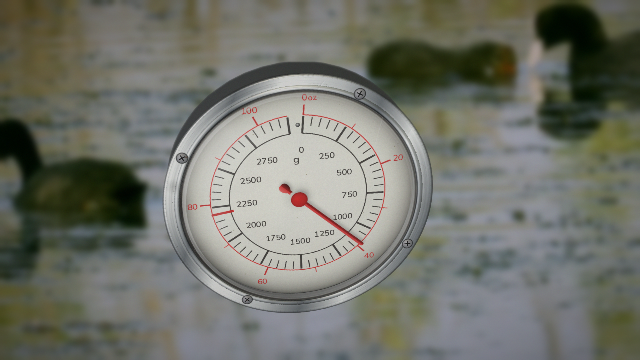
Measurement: 1100 g
